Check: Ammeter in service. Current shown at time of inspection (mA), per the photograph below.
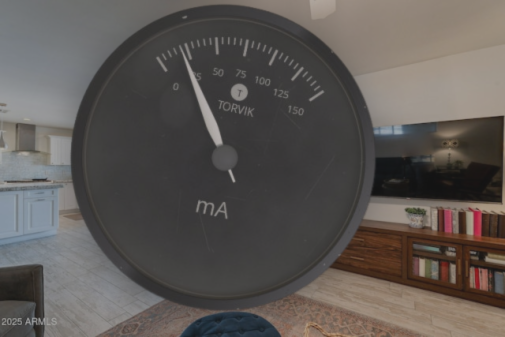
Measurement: 20 mA
